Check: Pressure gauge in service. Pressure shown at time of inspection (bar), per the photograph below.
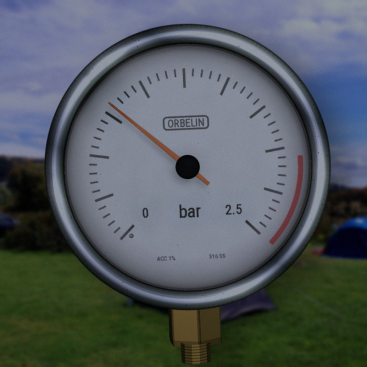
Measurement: 0.8 bar
